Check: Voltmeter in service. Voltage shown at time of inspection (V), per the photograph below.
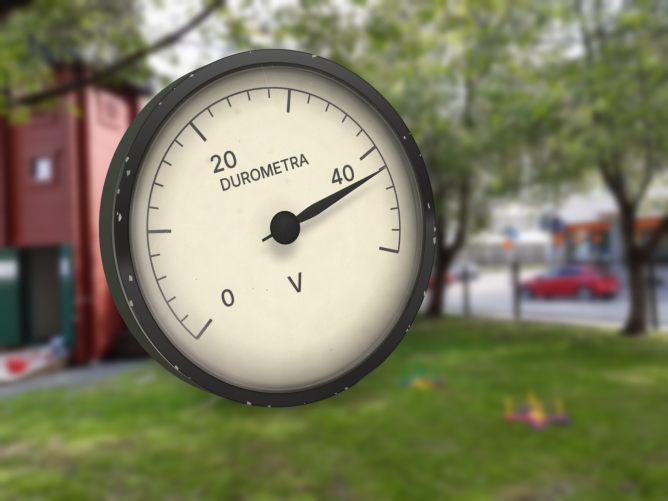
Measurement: 42 V
